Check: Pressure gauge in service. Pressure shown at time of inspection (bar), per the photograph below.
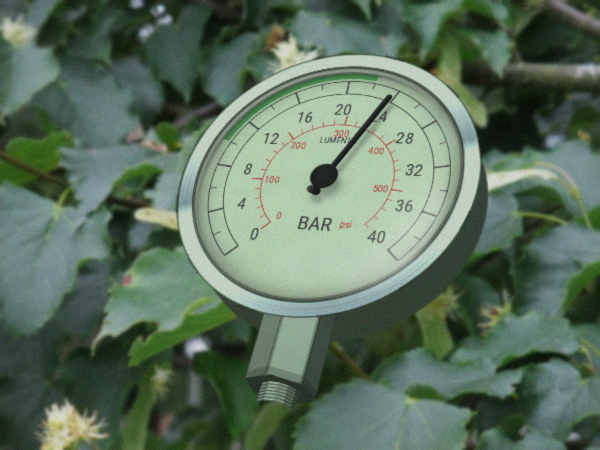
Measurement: 24 bar
